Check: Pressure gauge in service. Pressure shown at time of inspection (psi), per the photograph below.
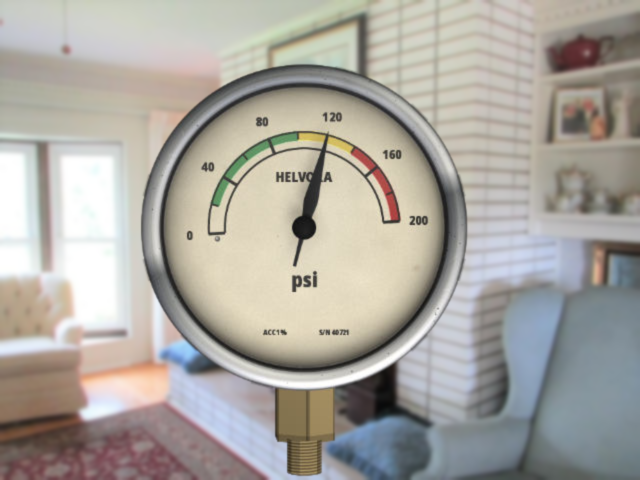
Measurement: 120 psi
